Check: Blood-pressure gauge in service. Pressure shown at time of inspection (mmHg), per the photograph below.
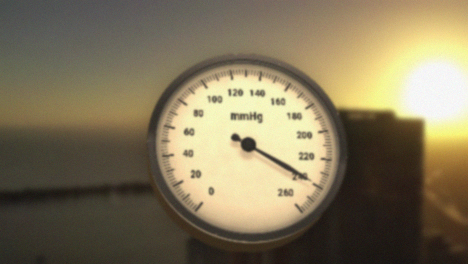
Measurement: 240 mmHg
